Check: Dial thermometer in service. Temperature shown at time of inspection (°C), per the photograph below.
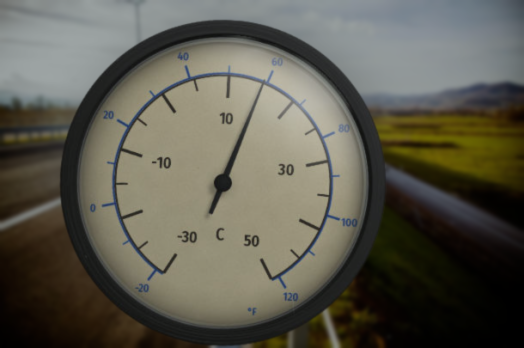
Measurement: 15 °C
